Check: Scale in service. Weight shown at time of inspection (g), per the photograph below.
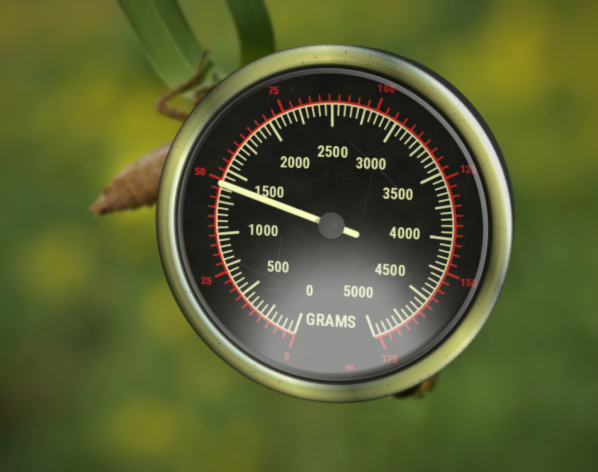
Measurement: 1400 g
